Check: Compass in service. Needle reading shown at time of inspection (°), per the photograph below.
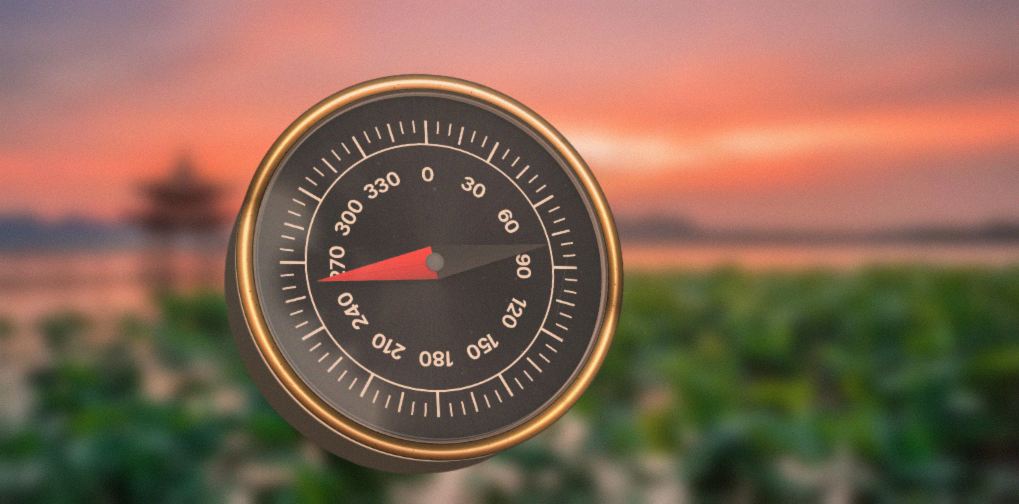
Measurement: 260 °
